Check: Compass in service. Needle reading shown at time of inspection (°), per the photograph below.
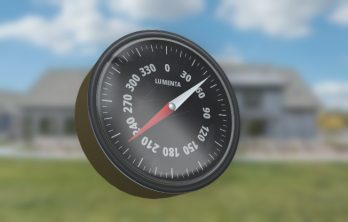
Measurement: 230 °
